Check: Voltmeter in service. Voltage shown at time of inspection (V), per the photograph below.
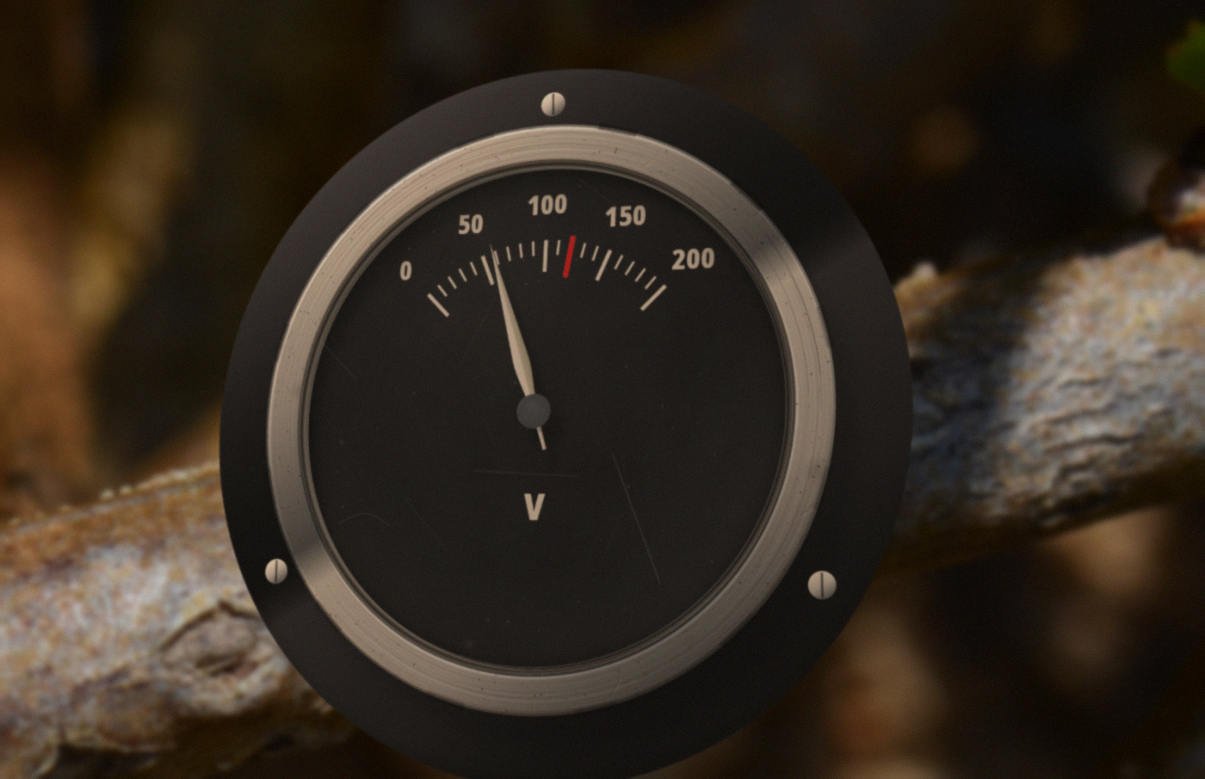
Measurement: 60 V
